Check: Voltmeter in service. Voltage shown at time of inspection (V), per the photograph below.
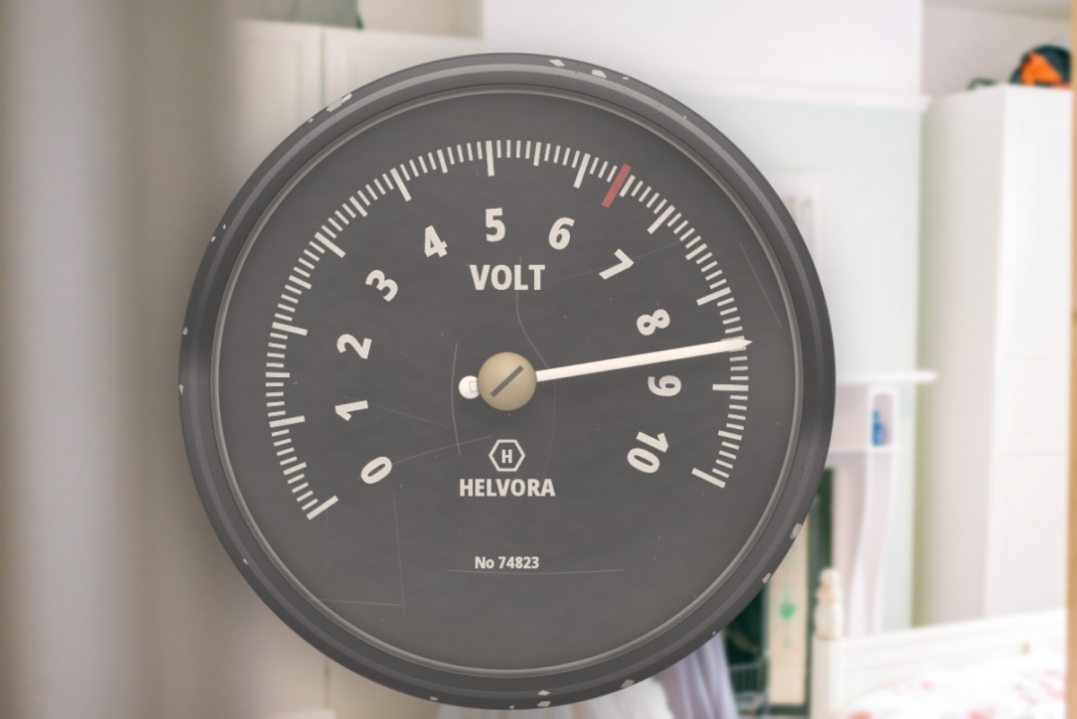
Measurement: 8.55 V
